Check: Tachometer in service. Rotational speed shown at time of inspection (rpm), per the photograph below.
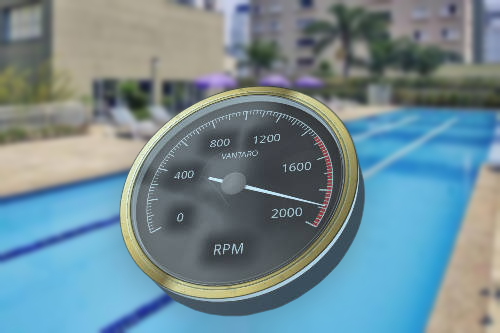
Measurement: 1900 rpm
